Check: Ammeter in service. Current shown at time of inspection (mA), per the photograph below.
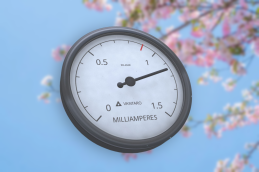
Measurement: 1.15 mA
